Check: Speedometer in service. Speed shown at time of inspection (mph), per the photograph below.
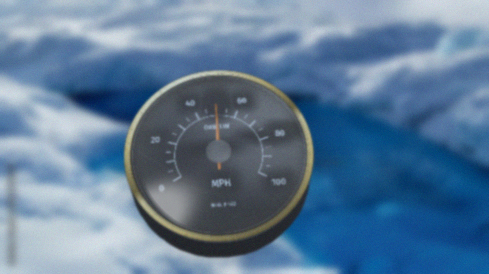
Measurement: 50 mph
